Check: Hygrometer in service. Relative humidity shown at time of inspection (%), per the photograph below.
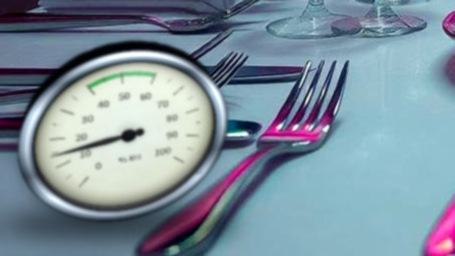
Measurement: 15 %
